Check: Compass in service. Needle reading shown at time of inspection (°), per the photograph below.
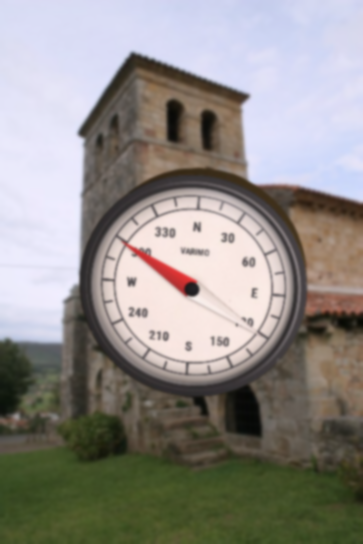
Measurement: 300 °
